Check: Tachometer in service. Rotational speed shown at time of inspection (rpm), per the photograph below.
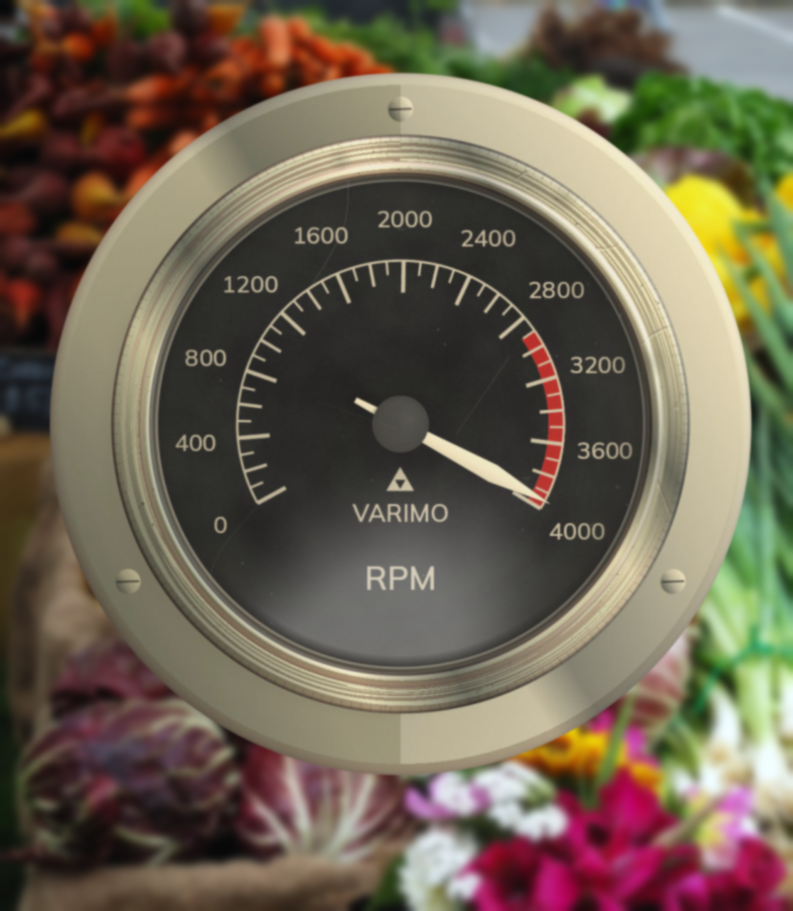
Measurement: 3950 rpm
